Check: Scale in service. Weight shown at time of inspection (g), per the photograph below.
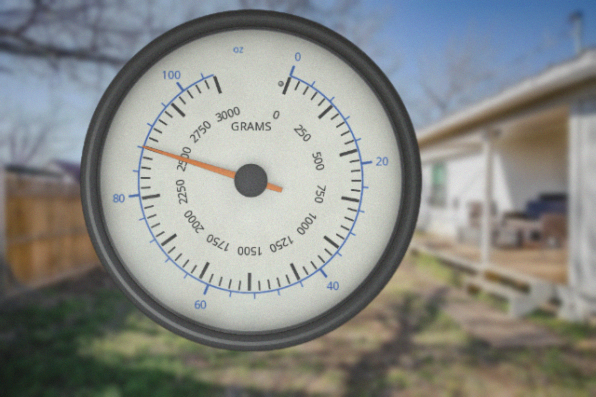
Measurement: 2500 g
